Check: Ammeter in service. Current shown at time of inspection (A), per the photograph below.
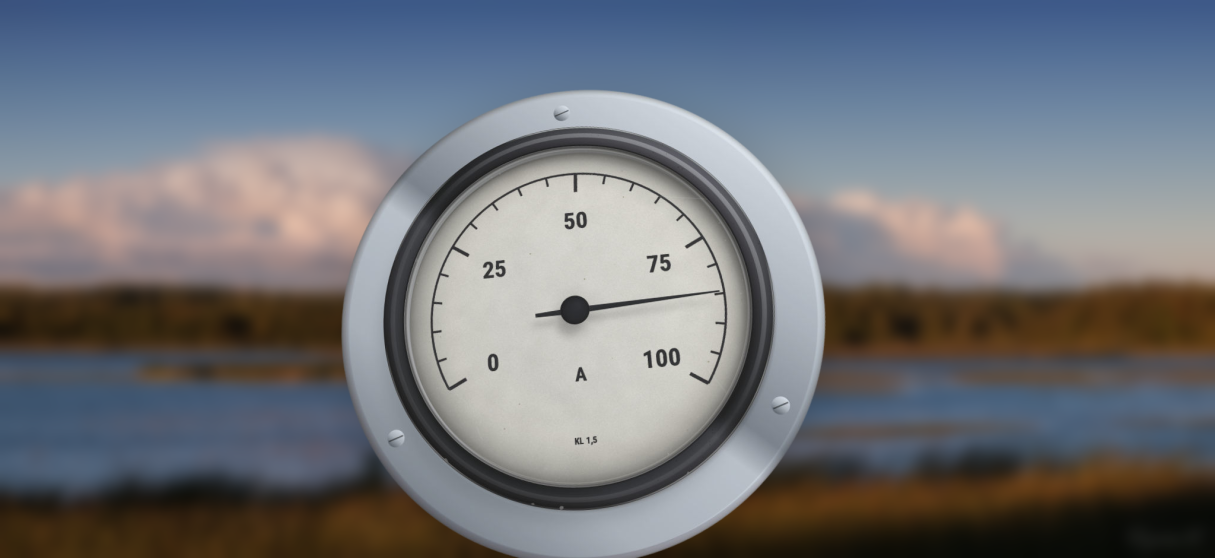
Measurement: 85 A
